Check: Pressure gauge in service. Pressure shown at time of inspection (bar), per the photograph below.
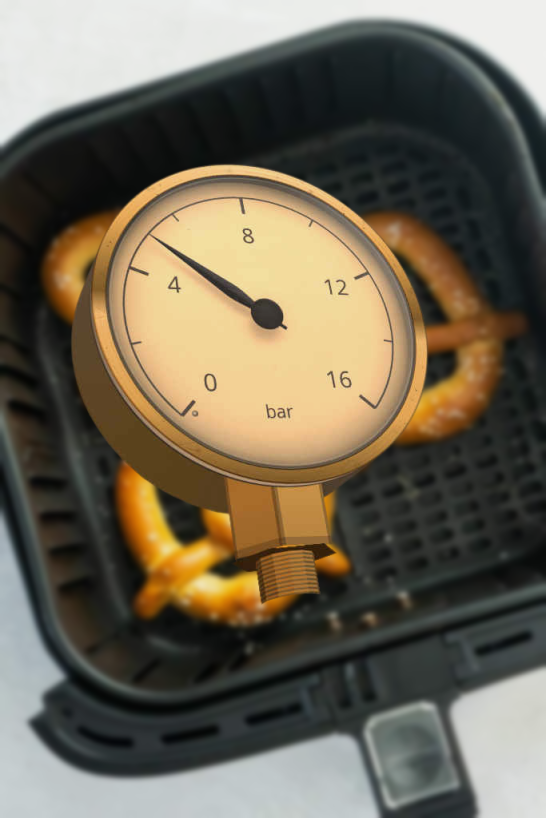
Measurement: 5 bar
